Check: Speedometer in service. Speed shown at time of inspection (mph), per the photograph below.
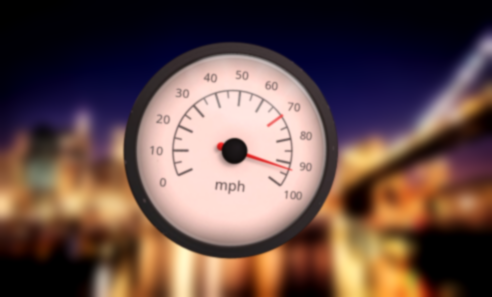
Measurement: 92.5 mph
